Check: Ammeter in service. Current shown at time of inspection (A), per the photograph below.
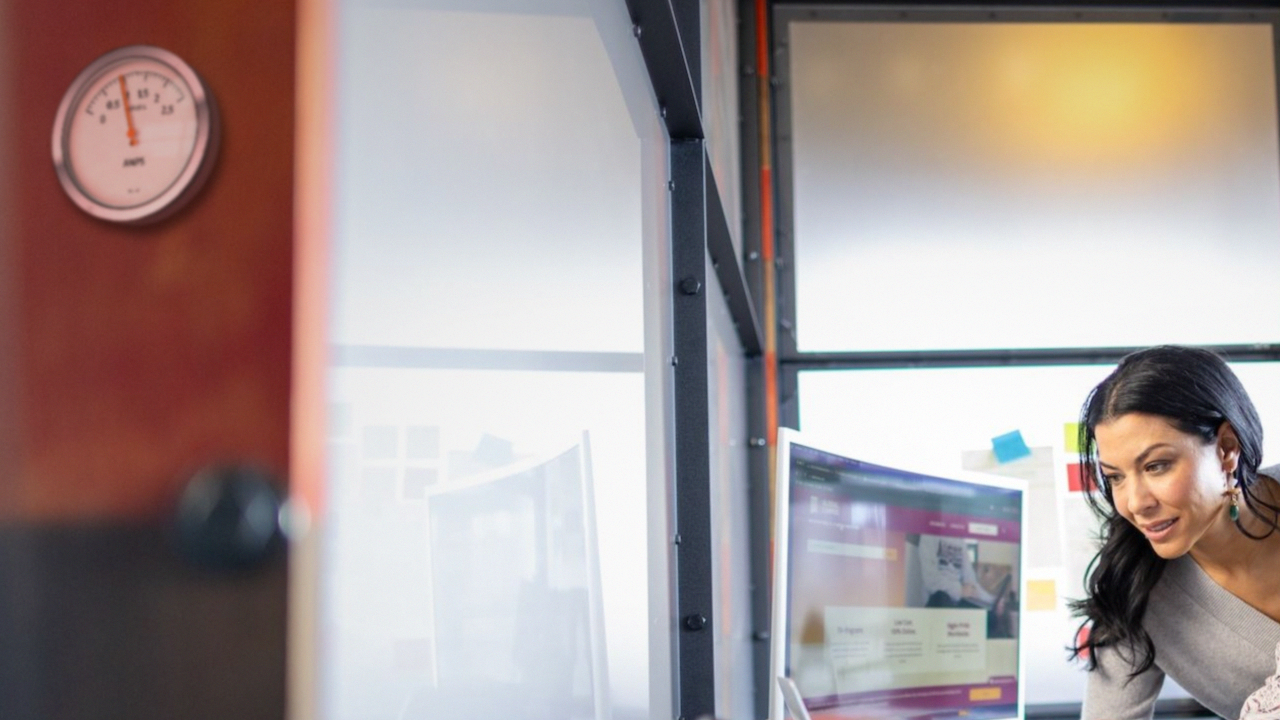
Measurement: 1 A
